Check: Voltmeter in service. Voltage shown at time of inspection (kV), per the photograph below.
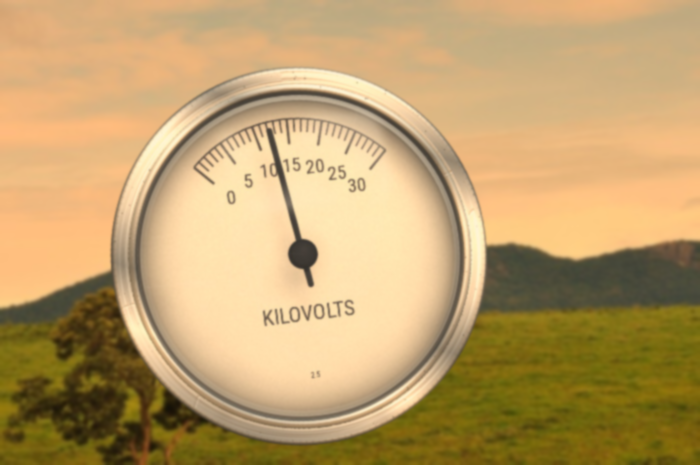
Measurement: 12 kV
